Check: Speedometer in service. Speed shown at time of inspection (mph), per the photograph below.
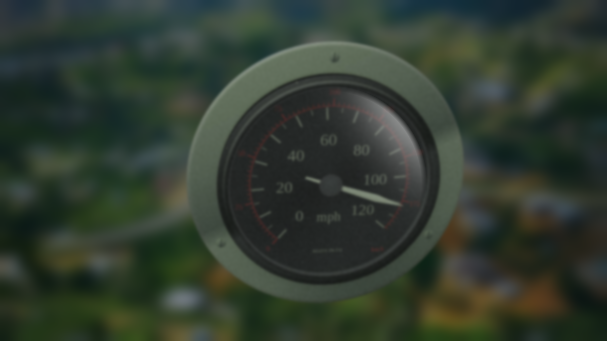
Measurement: 110 mph
